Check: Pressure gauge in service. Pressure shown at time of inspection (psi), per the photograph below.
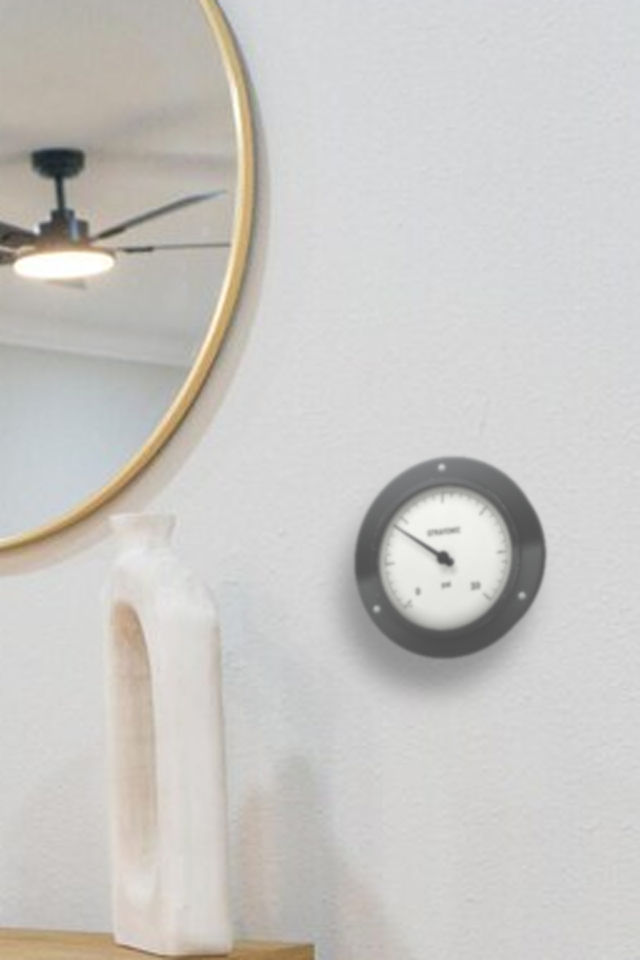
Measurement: 9 psi
